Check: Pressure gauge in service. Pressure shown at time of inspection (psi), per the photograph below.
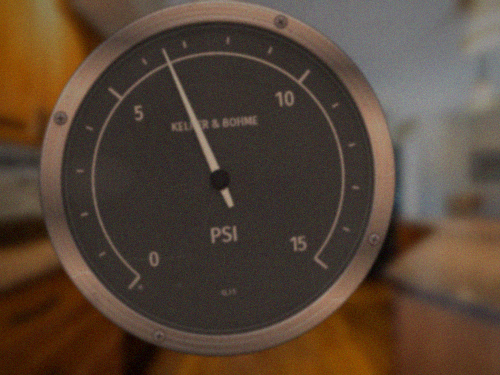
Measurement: 6.5 psi
